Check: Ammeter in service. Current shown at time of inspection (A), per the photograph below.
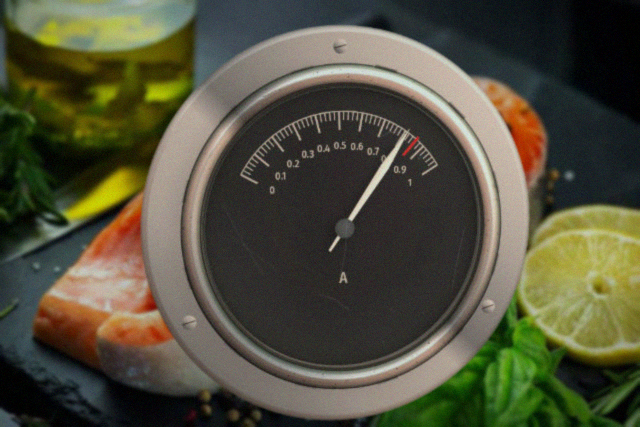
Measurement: 0.8 A
